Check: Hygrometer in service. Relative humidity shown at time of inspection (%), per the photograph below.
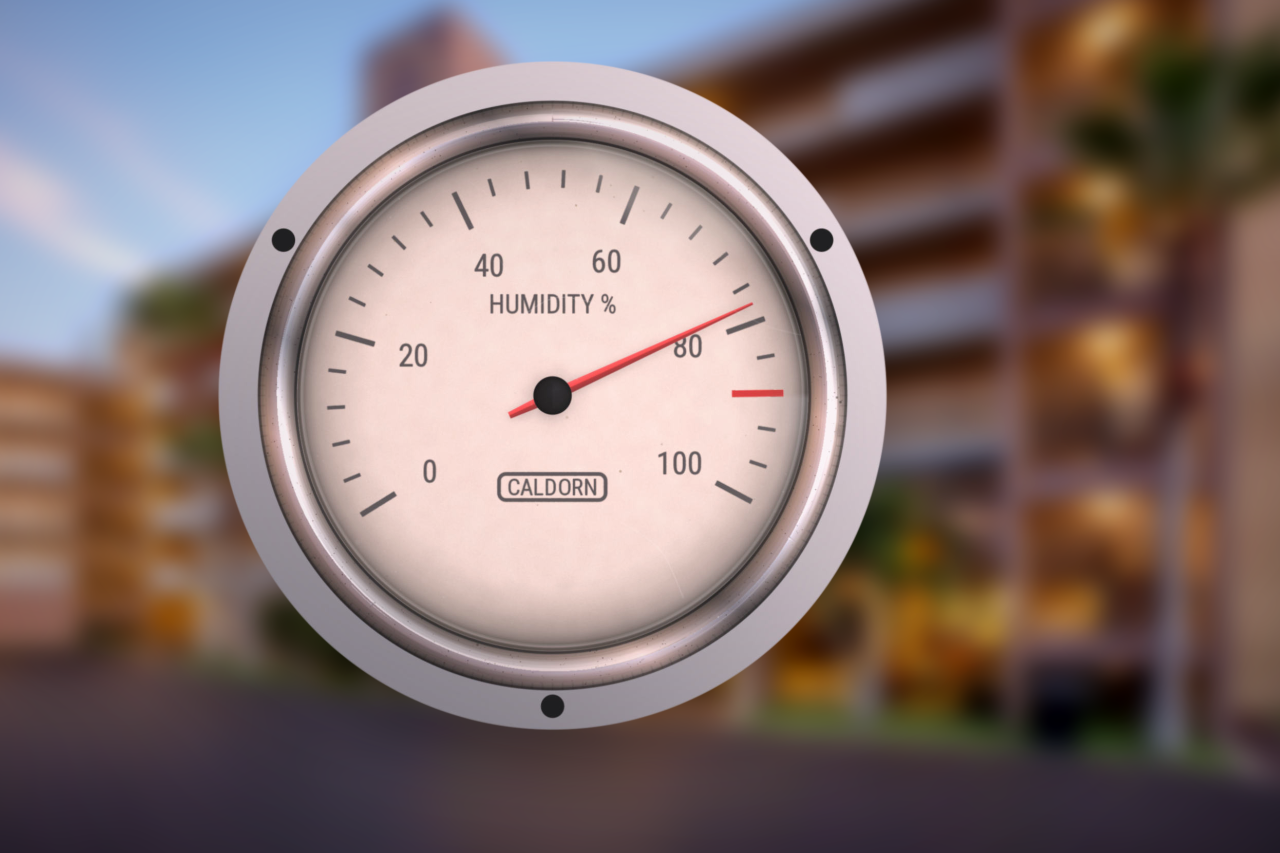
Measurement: 78 %
